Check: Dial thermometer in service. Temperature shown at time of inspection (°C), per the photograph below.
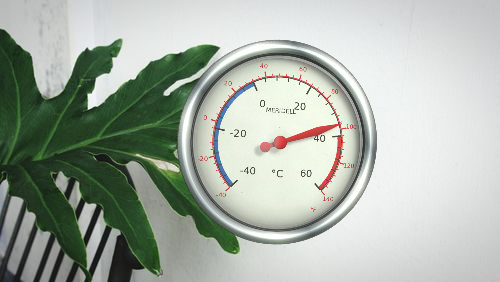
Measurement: 36 °C
